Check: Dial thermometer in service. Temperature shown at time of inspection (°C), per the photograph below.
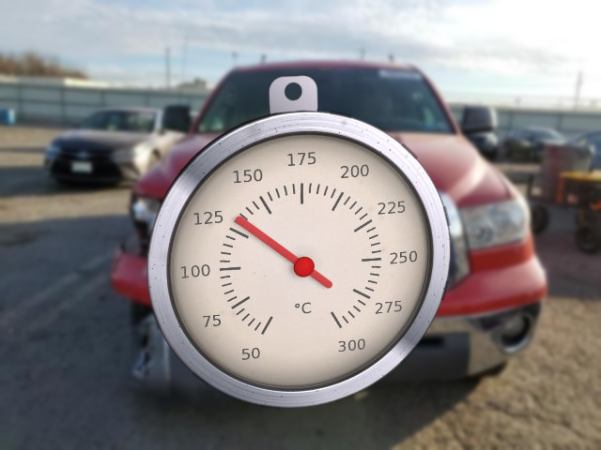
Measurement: 132.5 °C
